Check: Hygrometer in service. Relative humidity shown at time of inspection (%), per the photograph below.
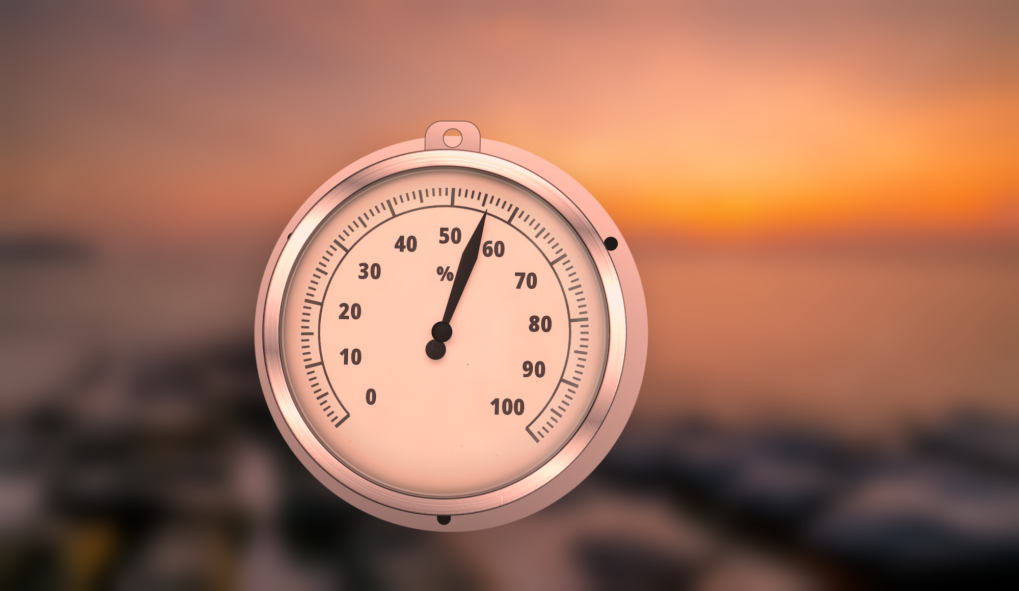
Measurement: 56 %
